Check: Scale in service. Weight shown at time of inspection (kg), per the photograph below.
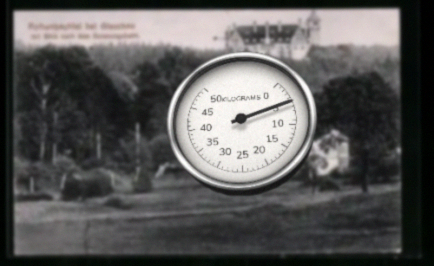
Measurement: 5 kg
